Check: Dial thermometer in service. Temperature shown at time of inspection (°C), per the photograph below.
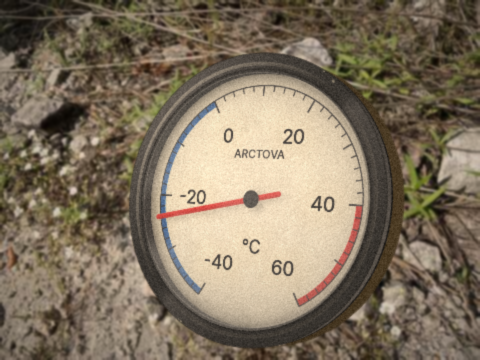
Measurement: -24 °C
